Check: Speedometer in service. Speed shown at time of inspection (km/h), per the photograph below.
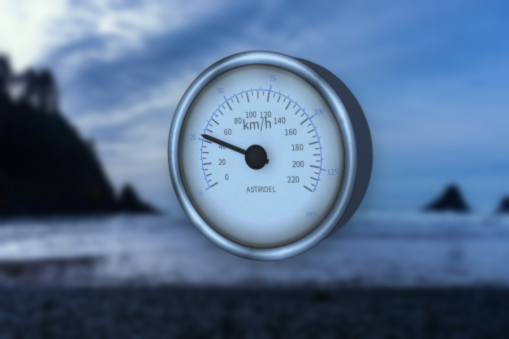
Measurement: 45 km/h
